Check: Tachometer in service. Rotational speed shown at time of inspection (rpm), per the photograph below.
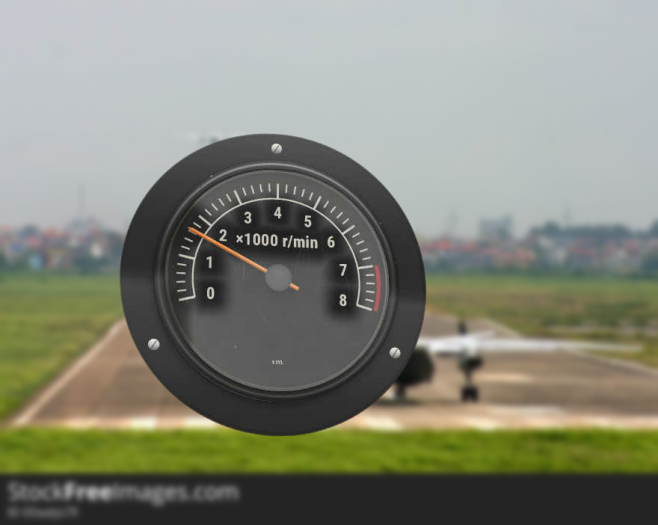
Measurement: 1600 rpm
